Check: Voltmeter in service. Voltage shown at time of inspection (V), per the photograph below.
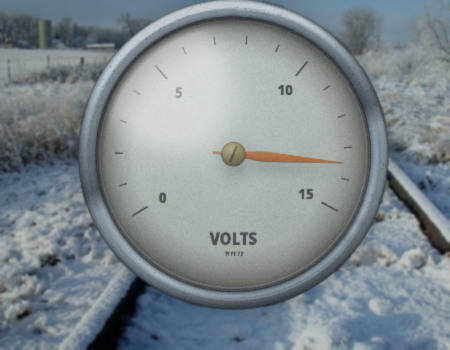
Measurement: 13.5 V
